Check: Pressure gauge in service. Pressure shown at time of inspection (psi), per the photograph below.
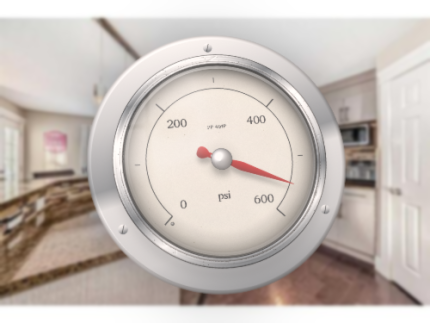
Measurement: 550 psi
